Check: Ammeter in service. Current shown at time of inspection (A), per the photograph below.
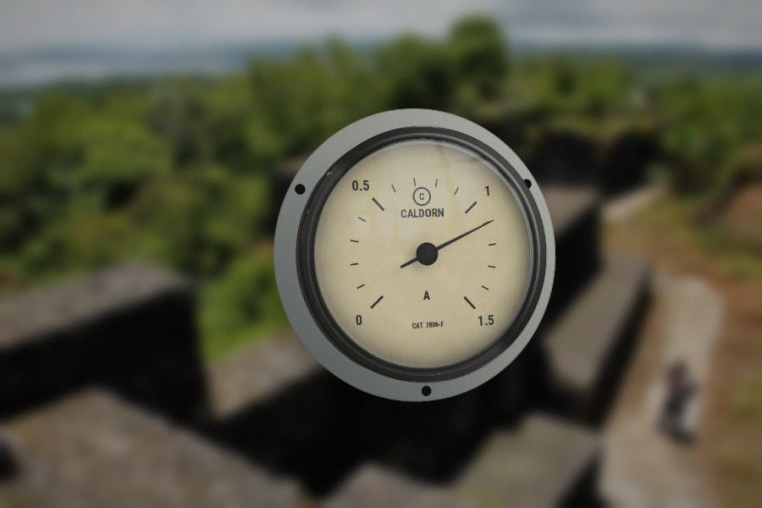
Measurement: 1.1 A
